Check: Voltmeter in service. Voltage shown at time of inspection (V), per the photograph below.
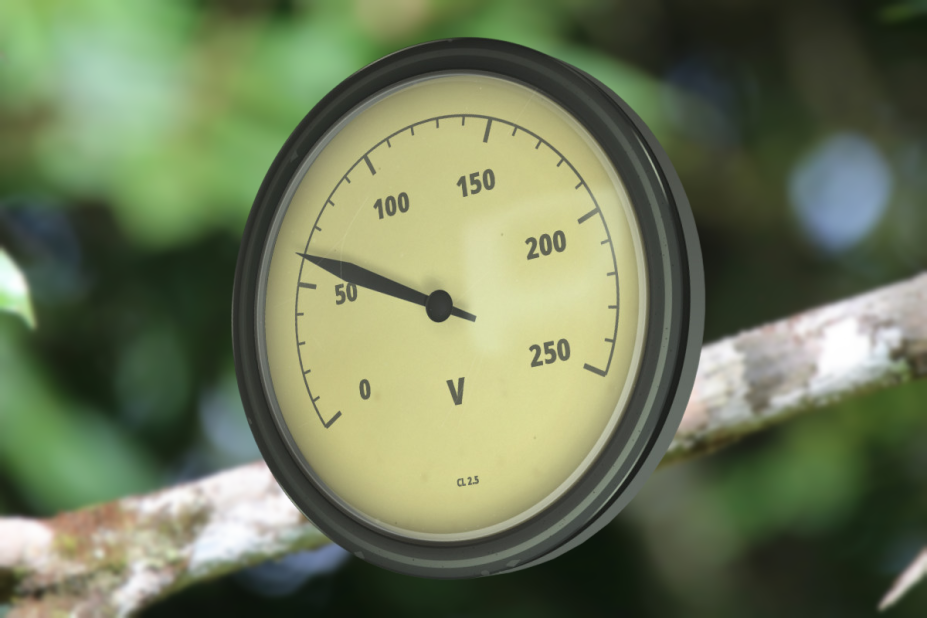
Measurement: 60 V
